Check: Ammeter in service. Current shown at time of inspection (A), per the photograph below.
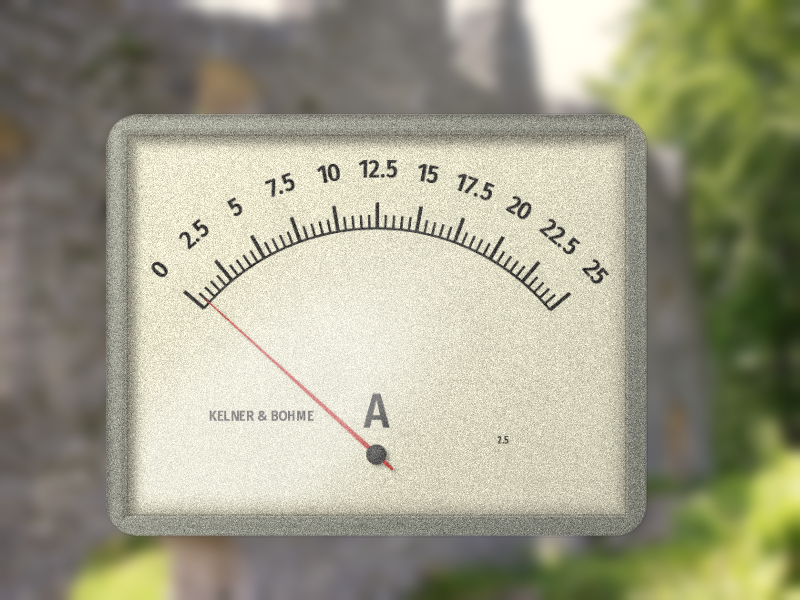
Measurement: 0.5 A
